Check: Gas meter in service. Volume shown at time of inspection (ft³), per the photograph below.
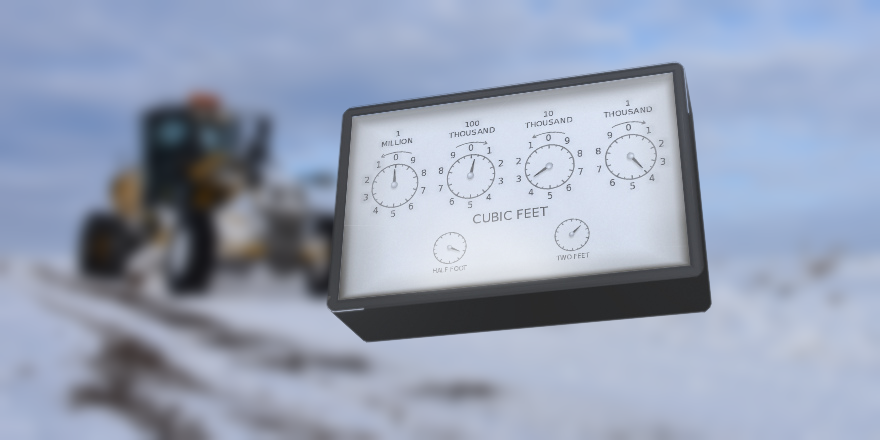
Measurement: 3400 ft³
